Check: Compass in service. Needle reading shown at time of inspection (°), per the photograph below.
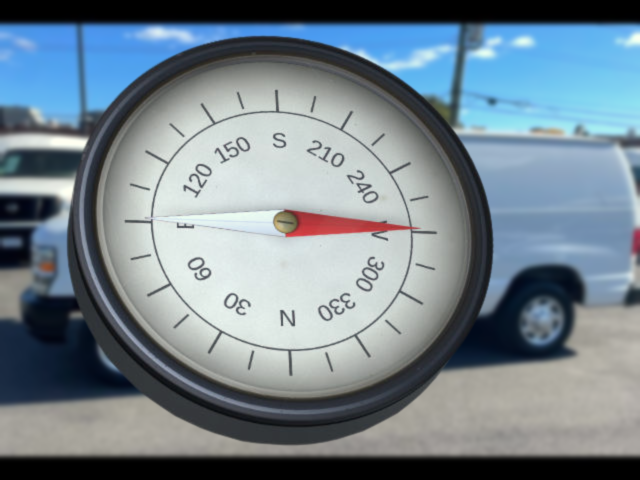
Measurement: 270 °
